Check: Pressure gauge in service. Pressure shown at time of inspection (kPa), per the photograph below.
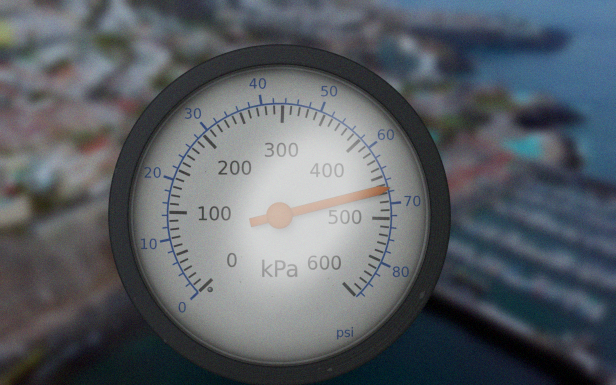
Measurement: 465 kPa
